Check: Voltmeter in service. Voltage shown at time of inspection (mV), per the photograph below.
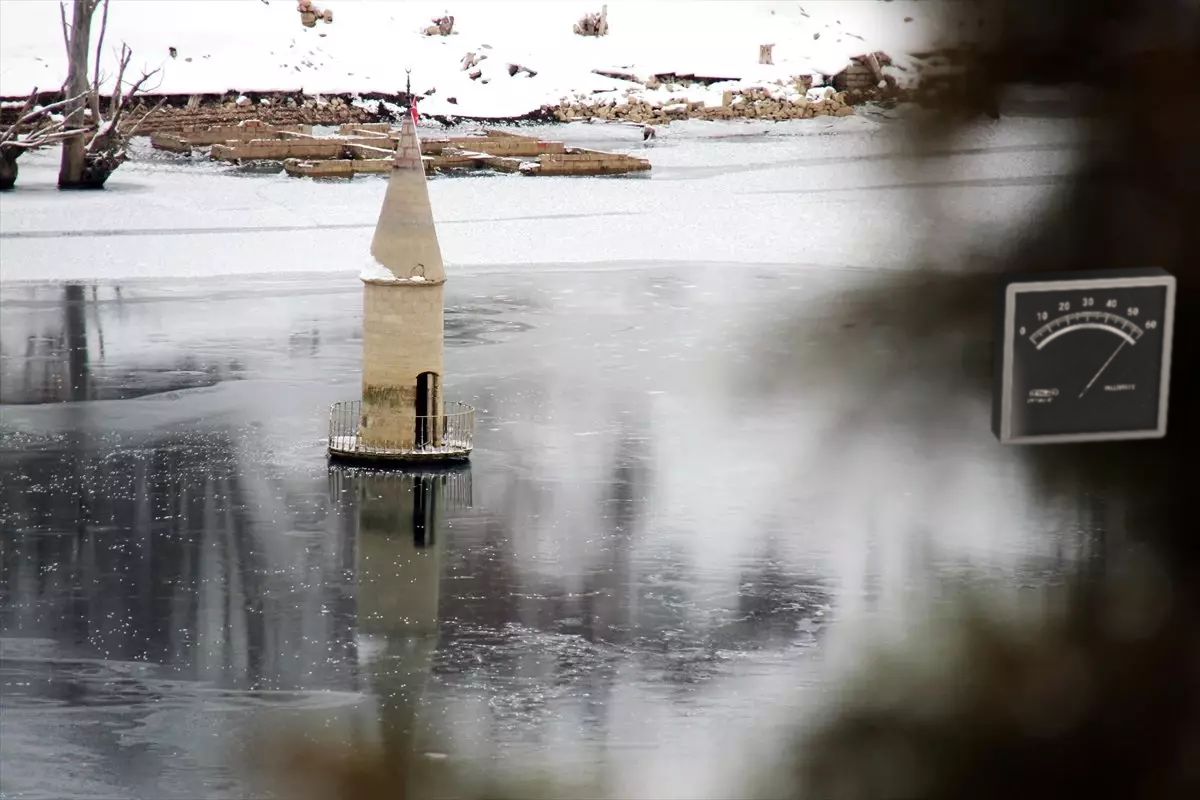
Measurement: 55 mV
